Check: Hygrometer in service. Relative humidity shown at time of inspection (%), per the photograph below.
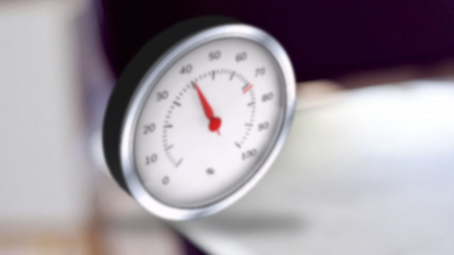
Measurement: 40 %
